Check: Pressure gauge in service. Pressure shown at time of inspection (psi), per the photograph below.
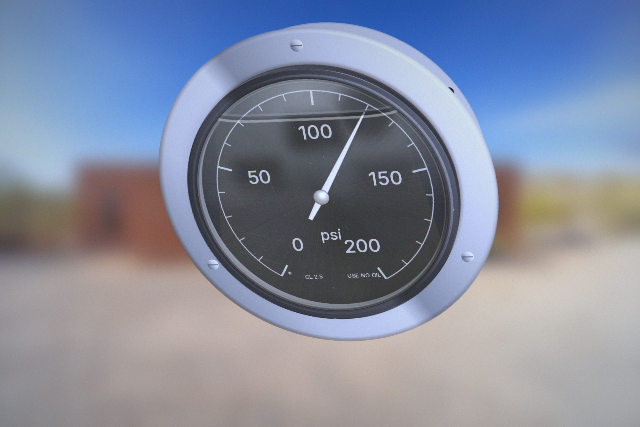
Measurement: 120 psi
